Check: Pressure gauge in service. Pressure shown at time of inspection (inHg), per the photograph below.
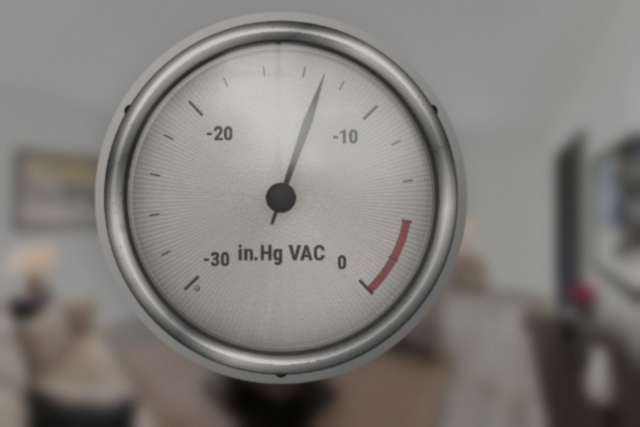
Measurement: -13 inHg
